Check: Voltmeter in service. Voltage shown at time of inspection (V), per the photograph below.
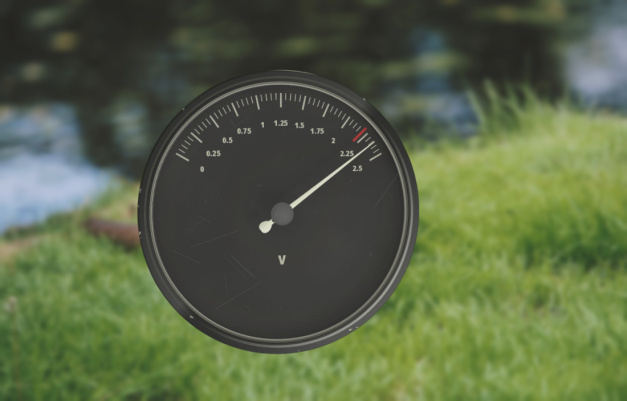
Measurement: 2.35 V
